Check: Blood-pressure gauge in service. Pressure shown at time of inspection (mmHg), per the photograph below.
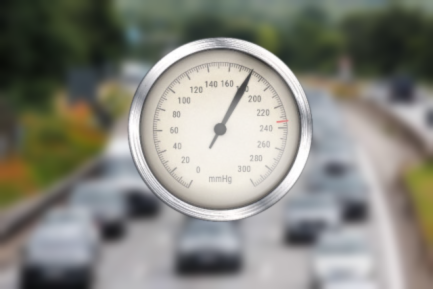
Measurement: 180 mmHg
